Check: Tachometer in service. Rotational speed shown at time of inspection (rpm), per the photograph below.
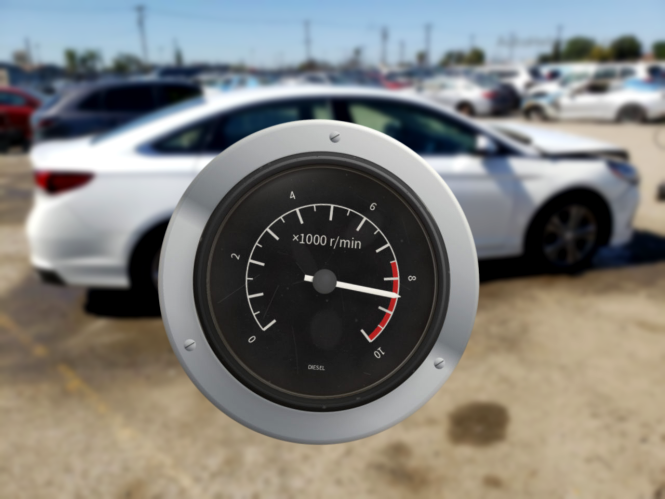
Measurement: 8500 rpm
